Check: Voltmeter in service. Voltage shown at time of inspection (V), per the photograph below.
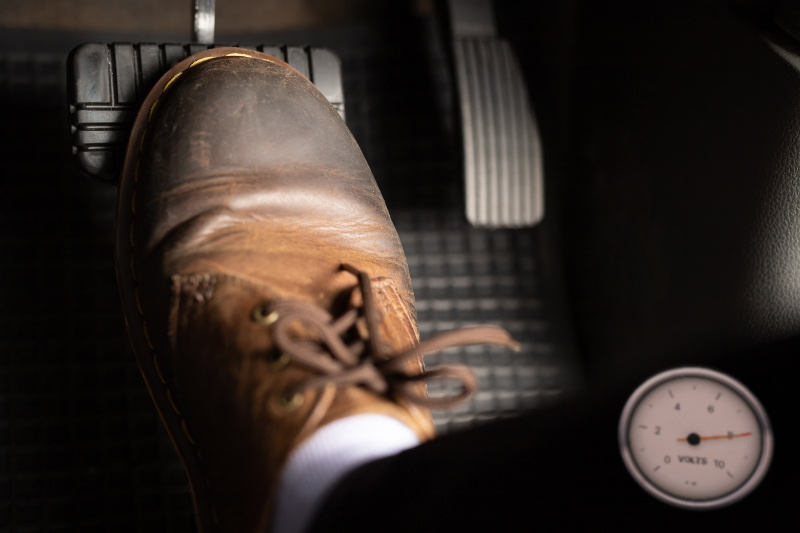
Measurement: 8 V
